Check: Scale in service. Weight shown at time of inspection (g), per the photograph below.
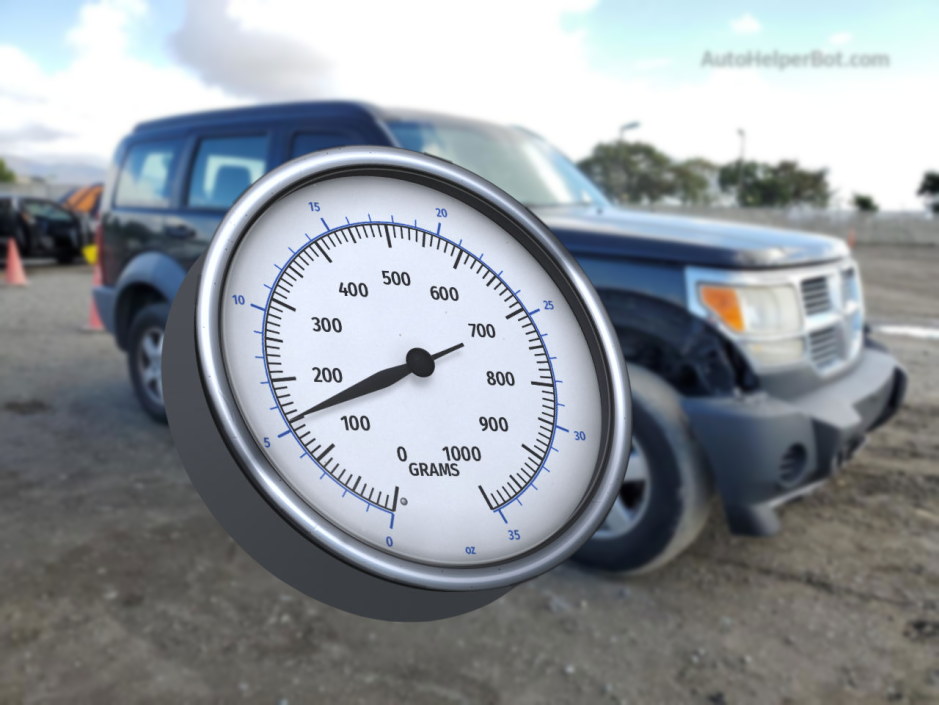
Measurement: 150 g
